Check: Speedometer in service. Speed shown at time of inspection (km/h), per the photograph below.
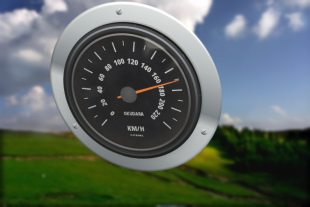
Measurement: 170 km/h
